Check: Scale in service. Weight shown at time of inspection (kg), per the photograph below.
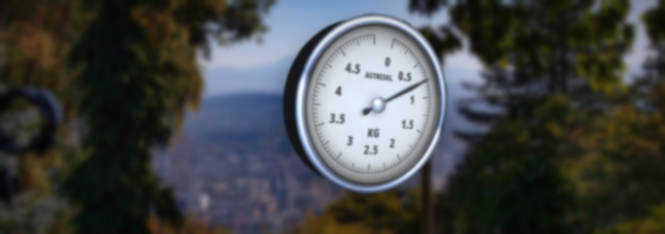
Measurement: 0.75 kg
